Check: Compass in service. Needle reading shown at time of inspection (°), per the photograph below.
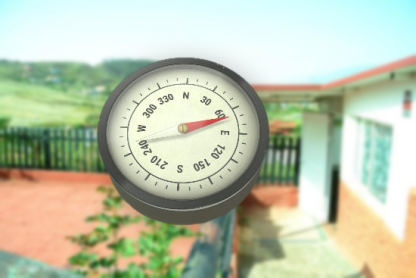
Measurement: 70 °
